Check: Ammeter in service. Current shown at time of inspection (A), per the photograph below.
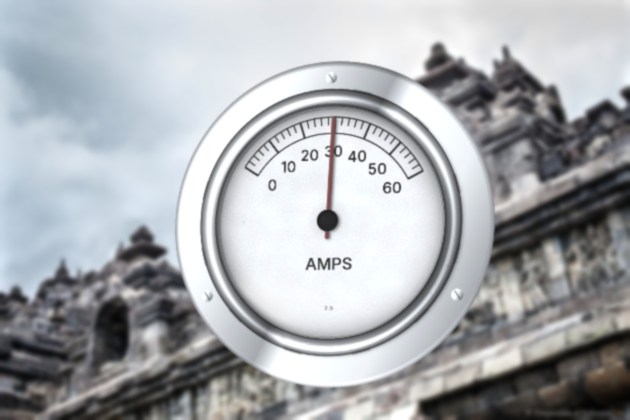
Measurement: 30 A
